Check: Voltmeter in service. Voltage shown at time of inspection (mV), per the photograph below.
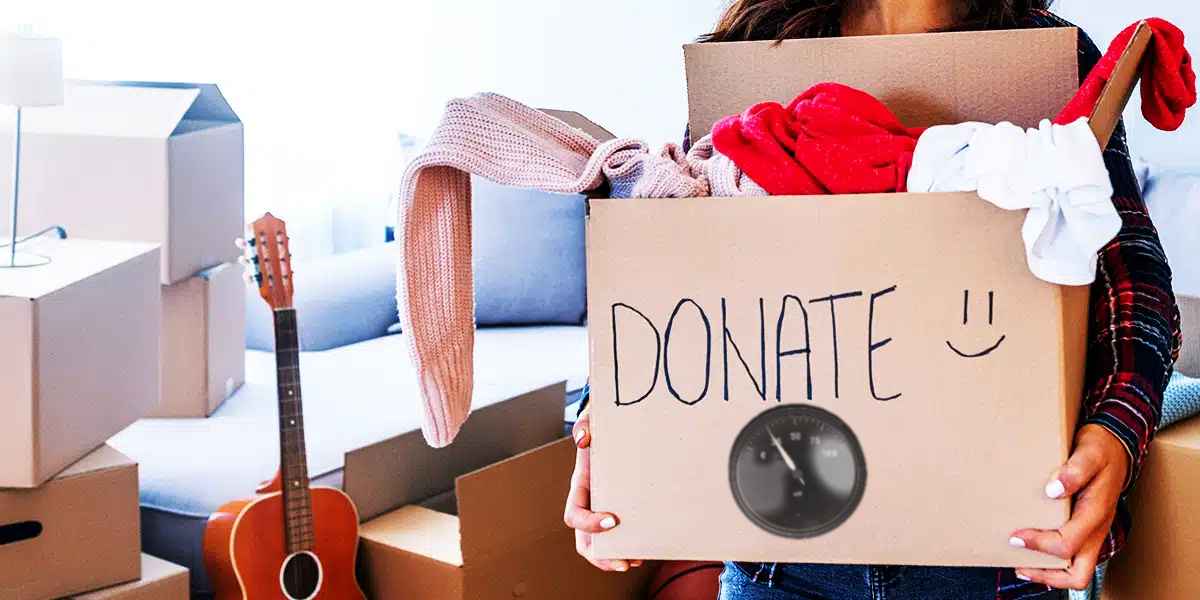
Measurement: 25 mV
